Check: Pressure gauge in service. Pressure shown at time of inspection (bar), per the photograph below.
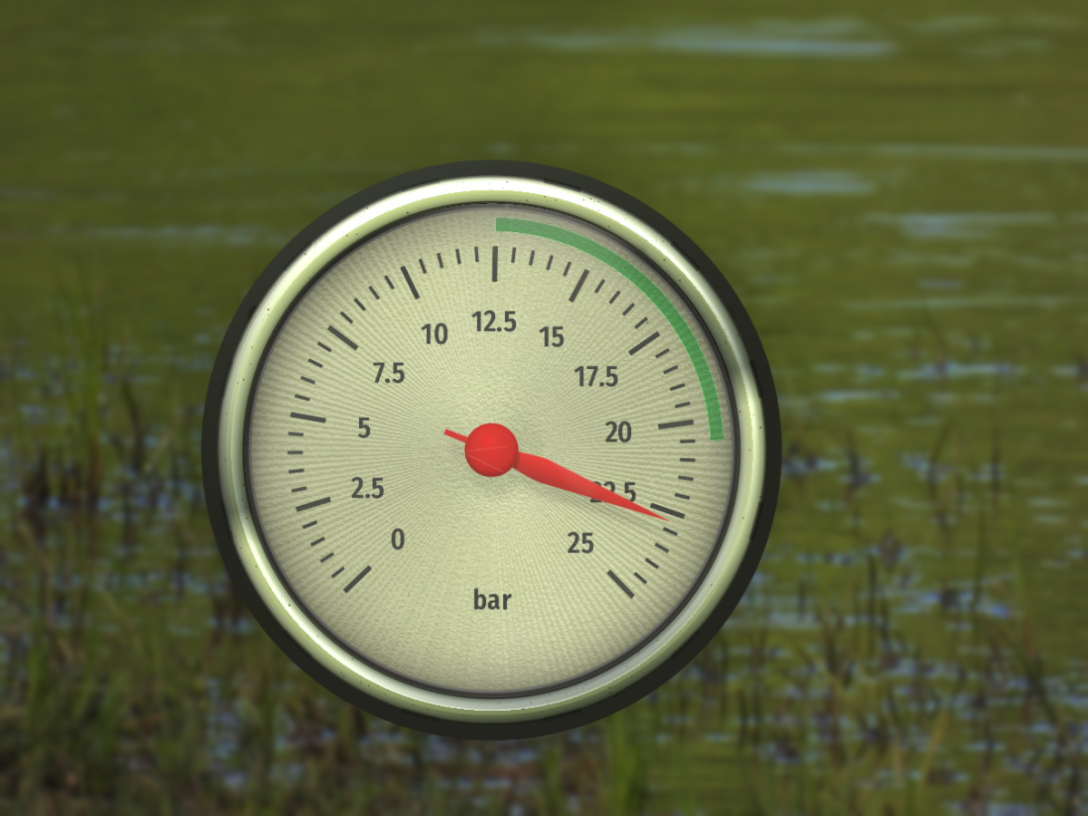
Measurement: 22.75 bar
